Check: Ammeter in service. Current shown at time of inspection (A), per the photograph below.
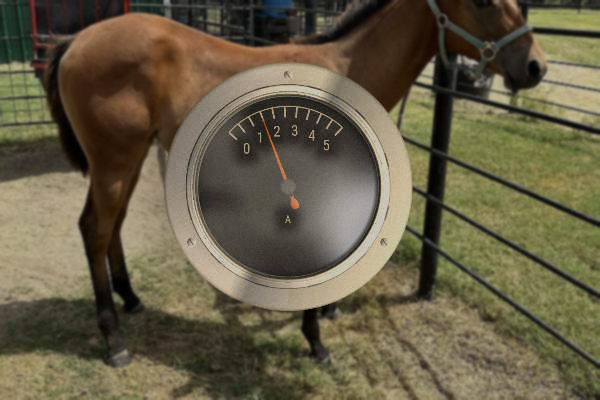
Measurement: 1.5 A
